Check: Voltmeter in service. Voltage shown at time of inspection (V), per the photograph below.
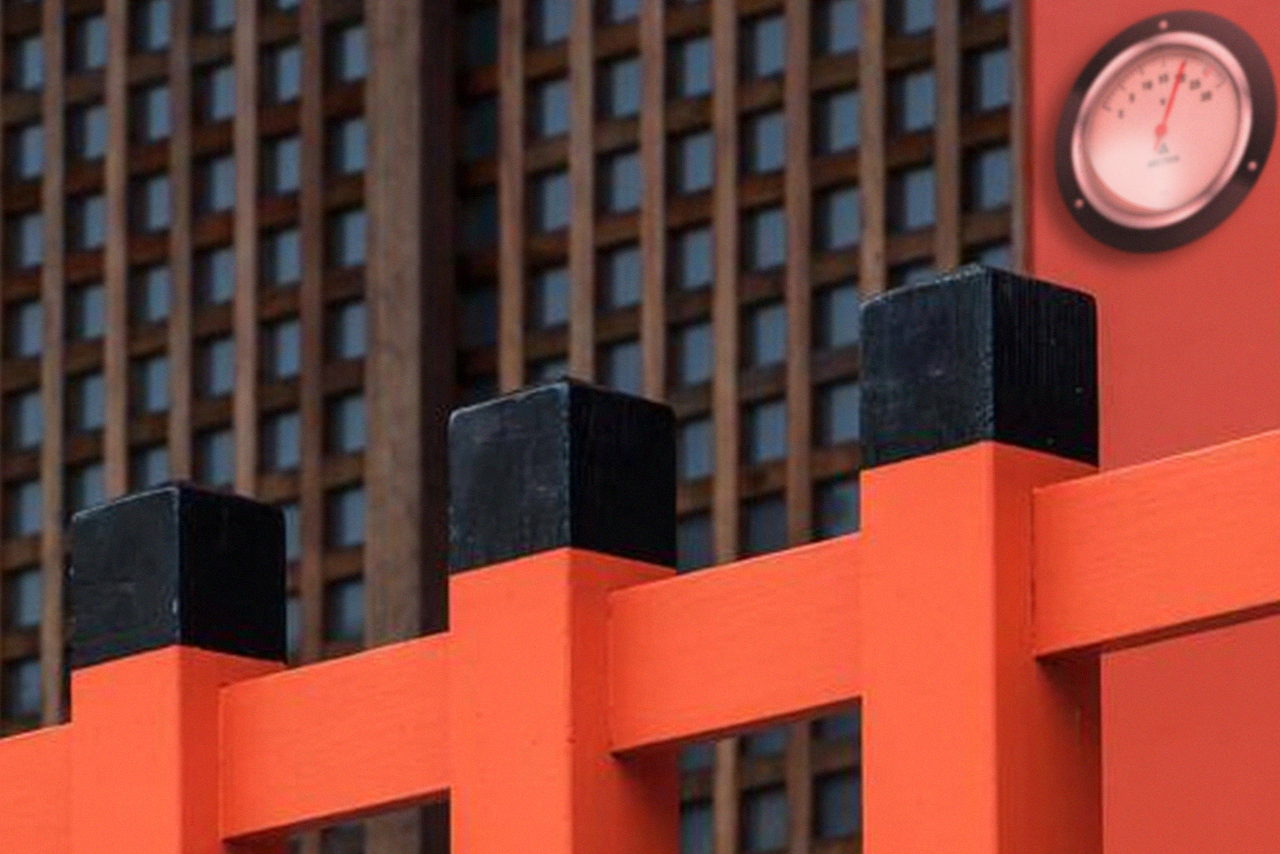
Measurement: 20 V
